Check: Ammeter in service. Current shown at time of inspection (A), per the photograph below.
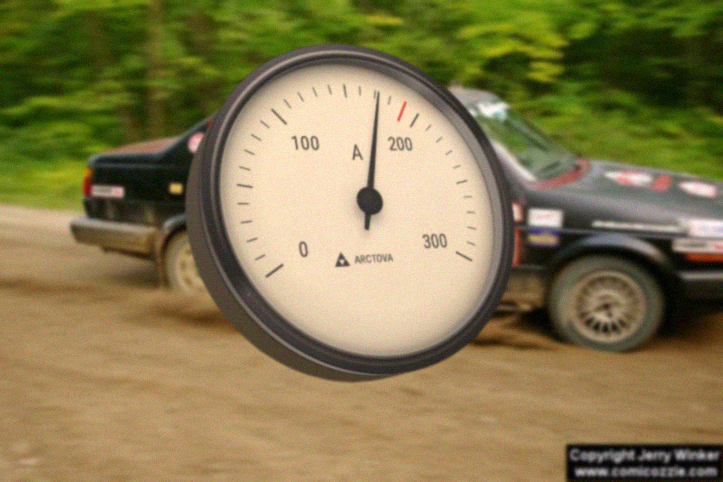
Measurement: 170 A
